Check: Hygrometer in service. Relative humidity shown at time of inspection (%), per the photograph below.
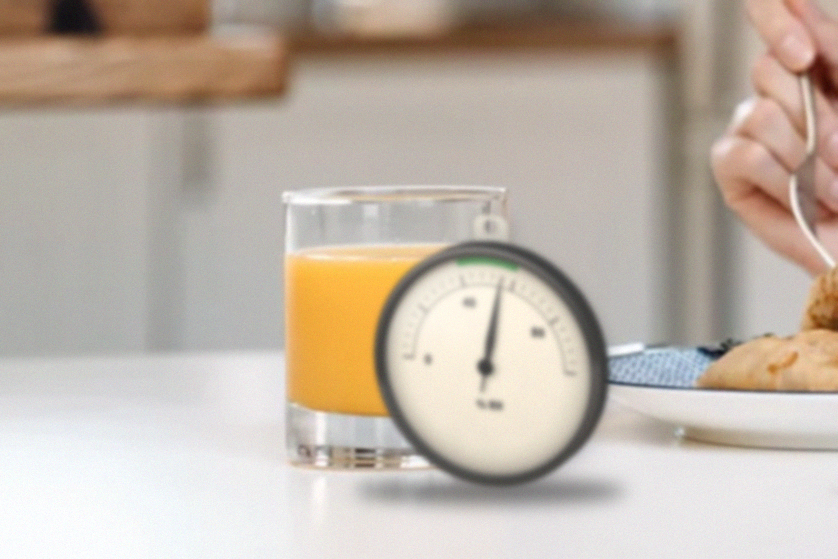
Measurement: 56 %
